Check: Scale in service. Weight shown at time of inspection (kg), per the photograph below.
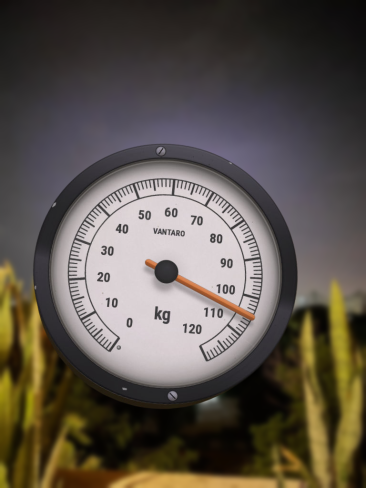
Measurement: 105 kg
